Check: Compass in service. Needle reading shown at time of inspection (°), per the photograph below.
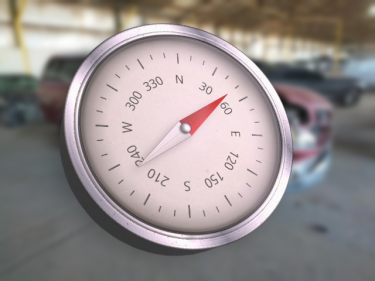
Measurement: 50 °
